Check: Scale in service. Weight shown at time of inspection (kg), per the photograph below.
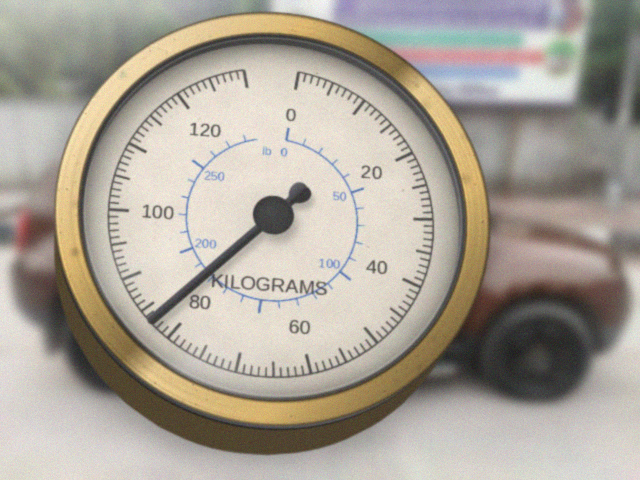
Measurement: 83 kg
